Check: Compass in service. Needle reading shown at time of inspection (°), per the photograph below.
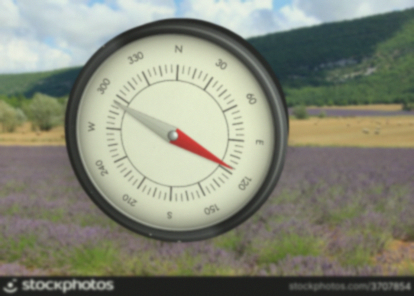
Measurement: 115 °
